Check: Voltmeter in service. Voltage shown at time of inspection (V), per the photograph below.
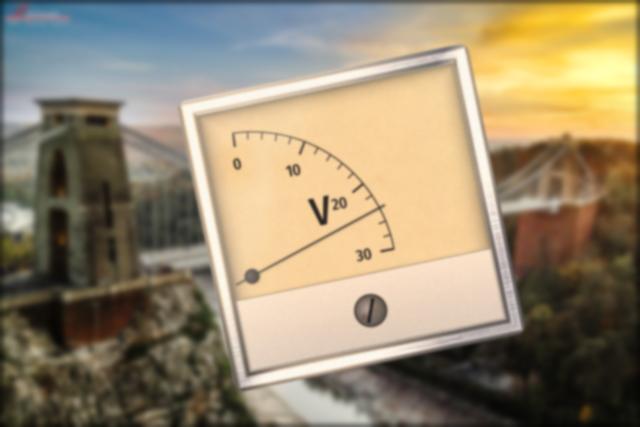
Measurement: 24 V
